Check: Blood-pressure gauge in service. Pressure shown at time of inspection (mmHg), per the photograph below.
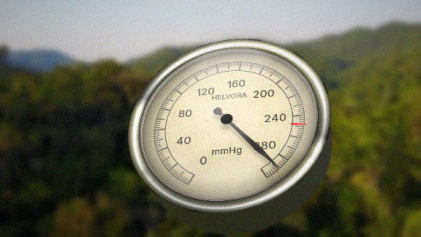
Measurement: 290 mmHg
